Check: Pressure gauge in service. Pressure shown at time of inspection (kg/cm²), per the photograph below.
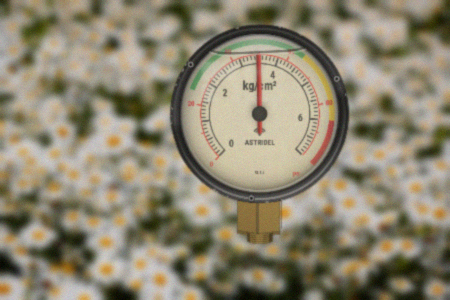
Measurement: 3.5 kg/cm²
